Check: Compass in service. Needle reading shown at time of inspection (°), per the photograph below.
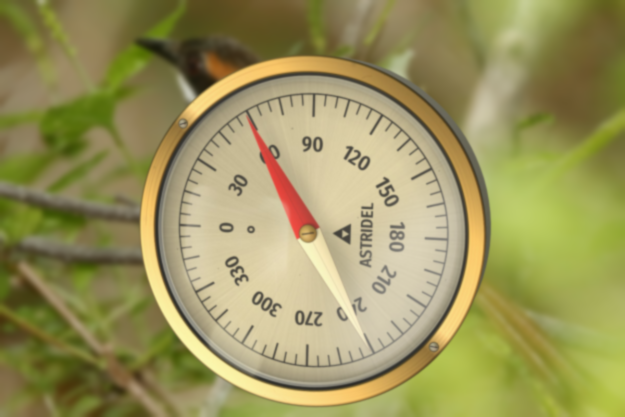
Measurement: 60 °
